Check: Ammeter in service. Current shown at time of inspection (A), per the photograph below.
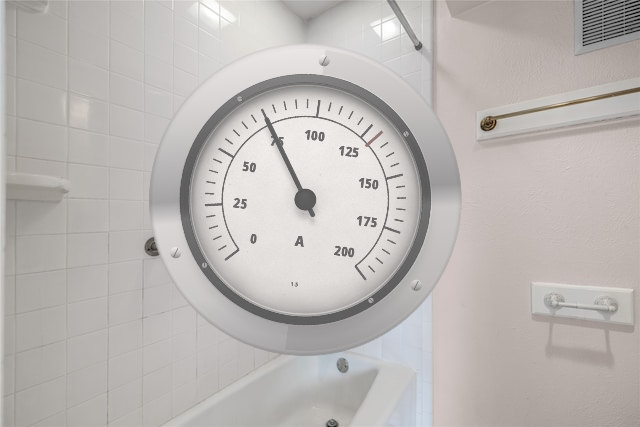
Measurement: 75 A
